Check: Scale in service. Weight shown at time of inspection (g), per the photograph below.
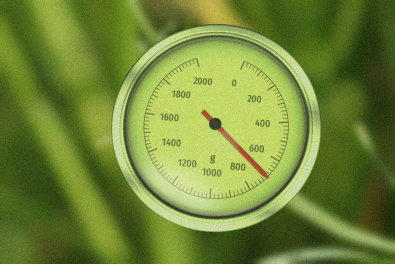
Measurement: 700 g
